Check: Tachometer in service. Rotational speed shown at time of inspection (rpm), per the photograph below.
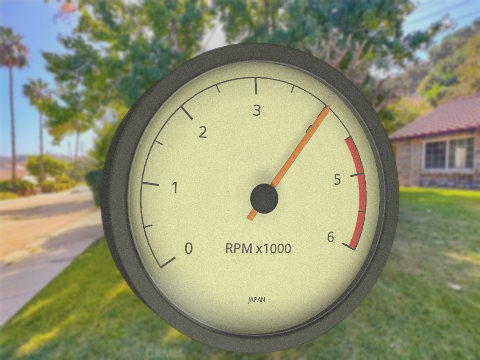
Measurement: 4000 rpm
